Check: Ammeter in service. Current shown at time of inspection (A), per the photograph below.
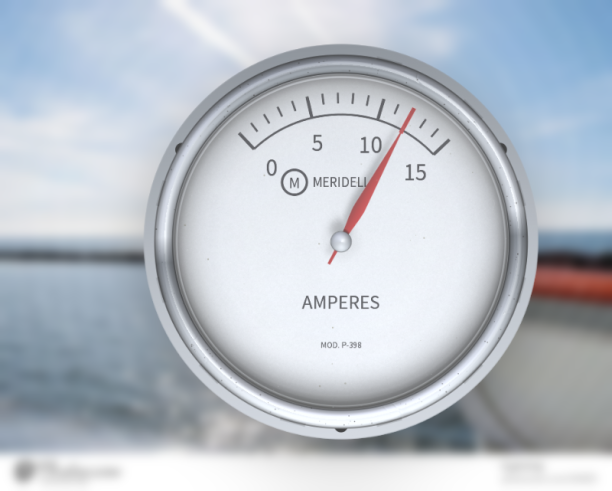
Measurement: 12 A
